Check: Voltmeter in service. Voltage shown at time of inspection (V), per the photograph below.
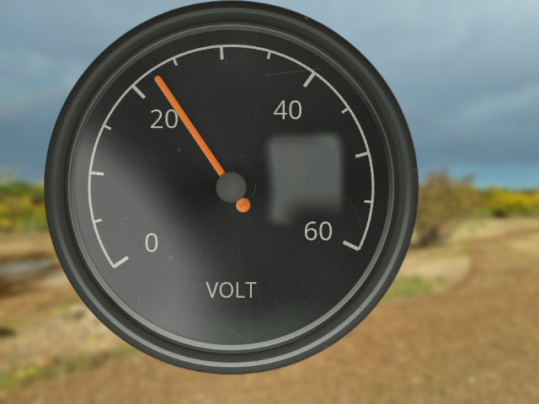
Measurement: 22.5 V
